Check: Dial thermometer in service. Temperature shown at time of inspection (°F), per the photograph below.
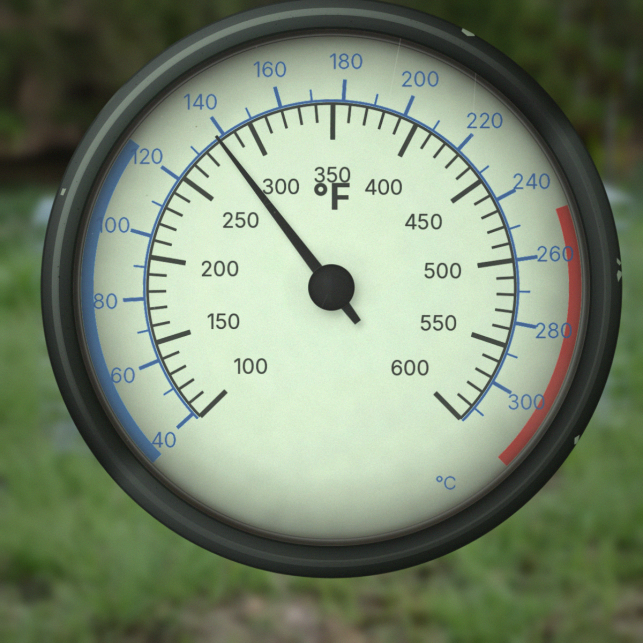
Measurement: 280 °F
